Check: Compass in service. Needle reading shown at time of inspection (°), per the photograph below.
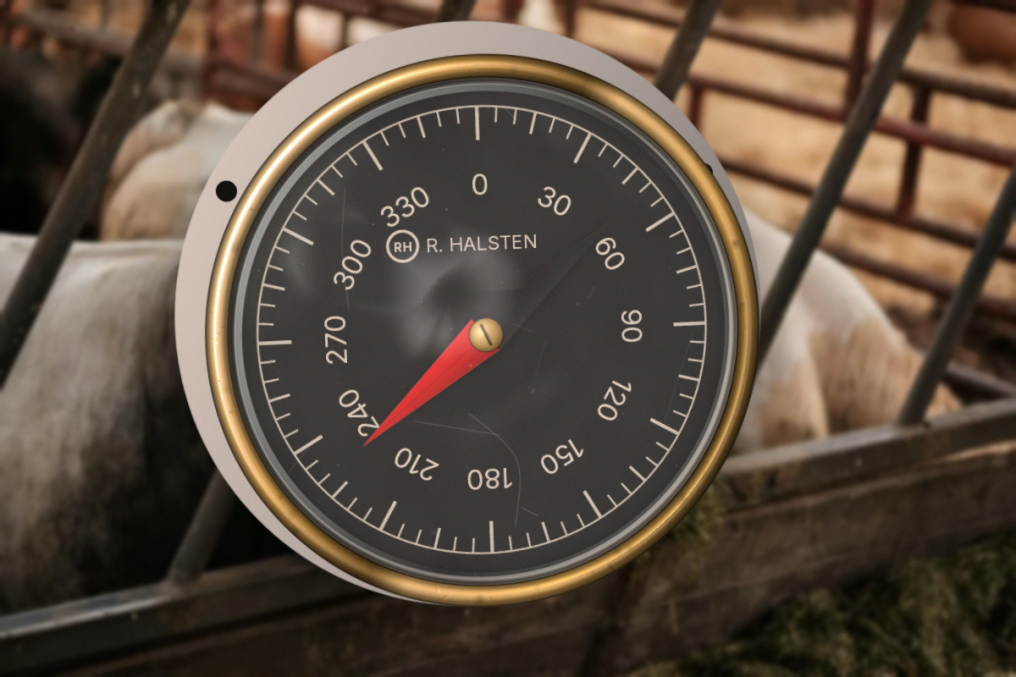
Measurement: 230 °
